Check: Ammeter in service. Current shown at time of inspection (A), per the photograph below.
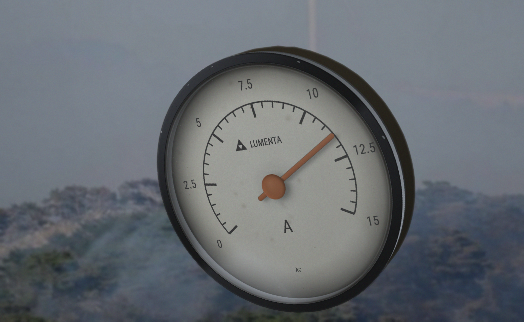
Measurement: 11.5 A
